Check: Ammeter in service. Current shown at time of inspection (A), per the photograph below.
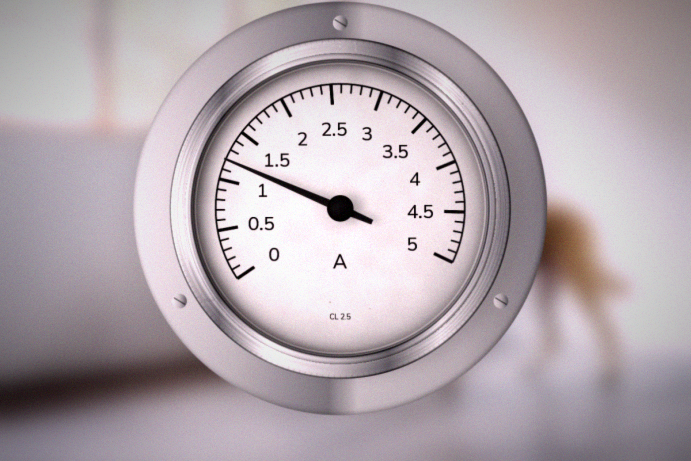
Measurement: 1.2 A
